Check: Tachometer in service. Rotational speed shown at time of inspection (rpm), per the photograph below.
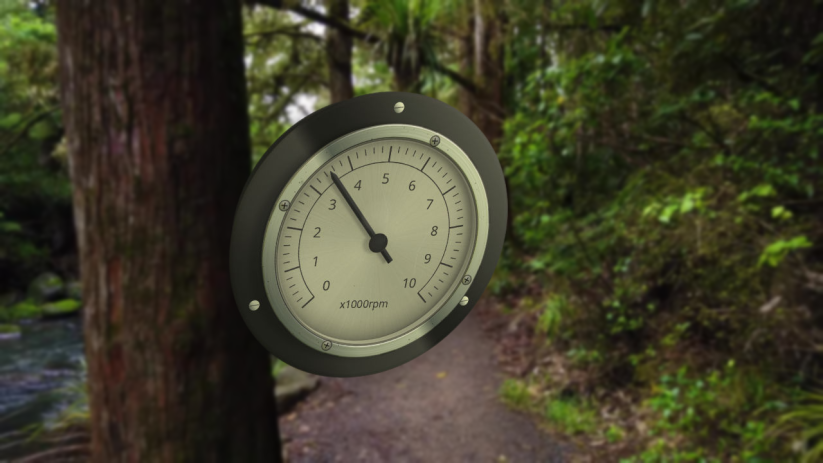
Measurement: 3500 rpm
